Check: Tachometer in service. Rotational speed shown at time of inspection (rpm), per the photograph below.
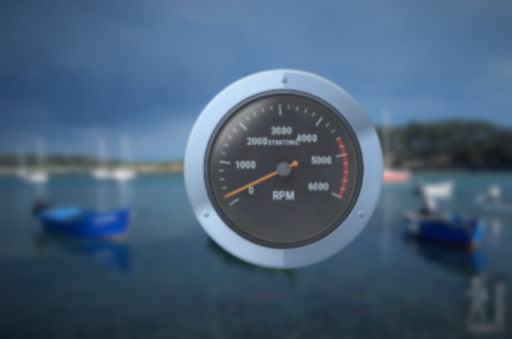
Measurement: 200 rpm
